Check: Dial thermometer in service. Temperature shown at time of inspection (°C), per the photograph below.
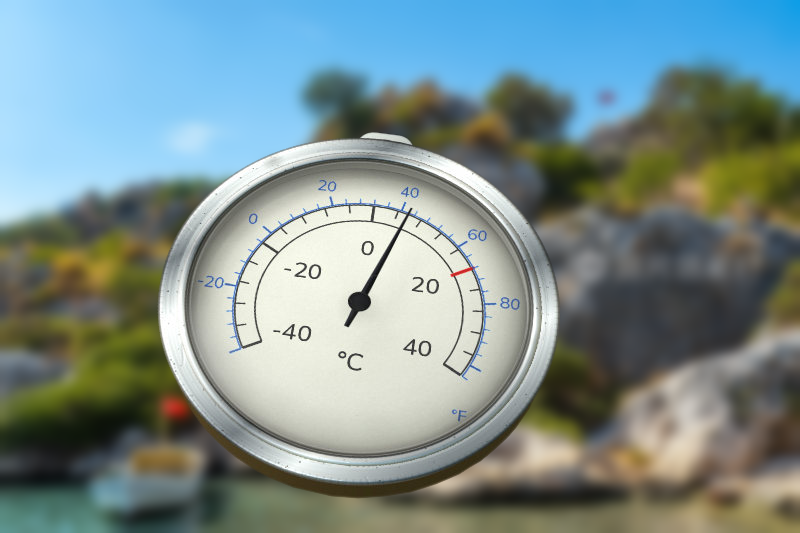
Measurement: 6 °C
